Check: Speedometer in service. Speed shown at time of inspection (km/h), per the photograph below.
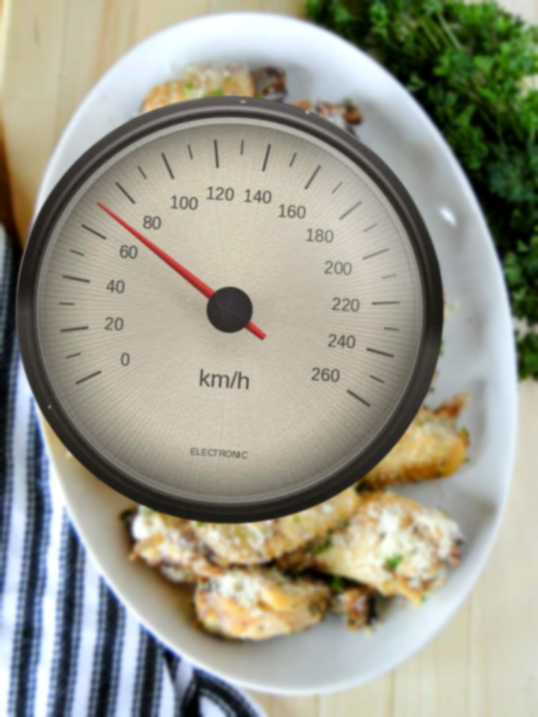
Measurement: 70 km/h
